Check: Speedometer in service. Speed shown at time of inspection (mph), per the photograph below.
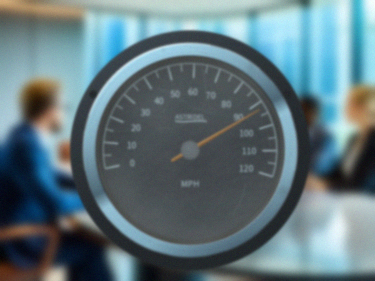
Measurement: 92.5 mph
